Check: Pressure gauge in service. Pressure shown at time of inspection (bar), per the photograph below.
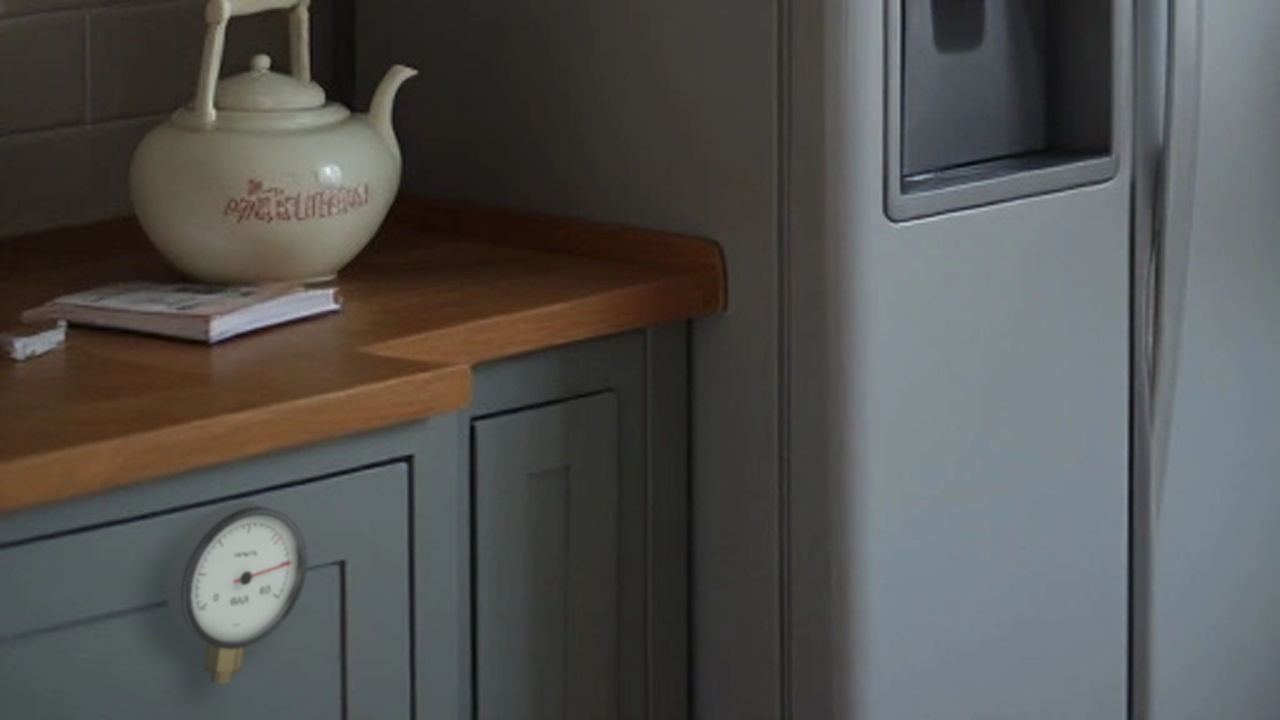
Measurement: 50 bar
